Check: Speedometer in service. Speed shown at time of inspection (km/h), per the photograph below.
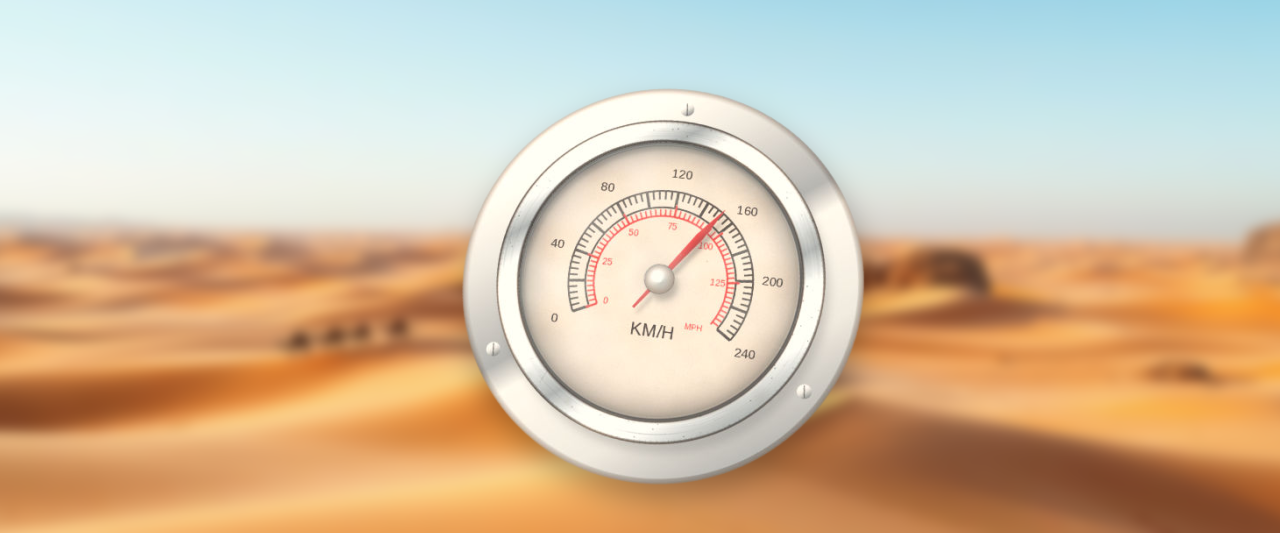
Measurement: 152 km/h
